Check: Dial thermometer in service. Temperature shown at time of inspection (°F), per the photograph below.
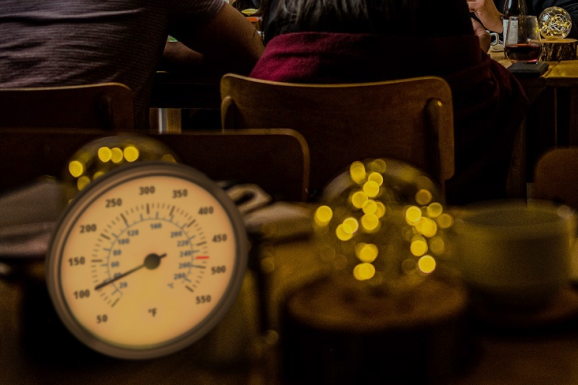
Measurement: 100 °F
